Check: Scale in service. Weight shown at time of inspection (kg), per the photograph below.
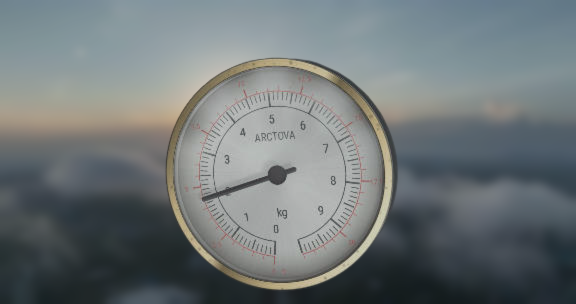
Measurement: 2 kg
